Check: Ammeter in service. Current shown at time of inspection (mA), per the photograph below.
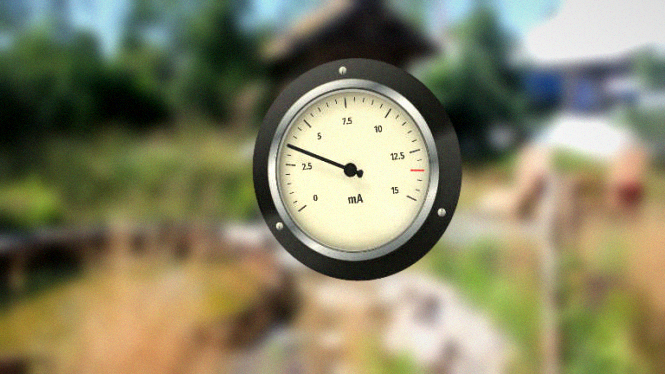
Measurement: 3.5 mA
